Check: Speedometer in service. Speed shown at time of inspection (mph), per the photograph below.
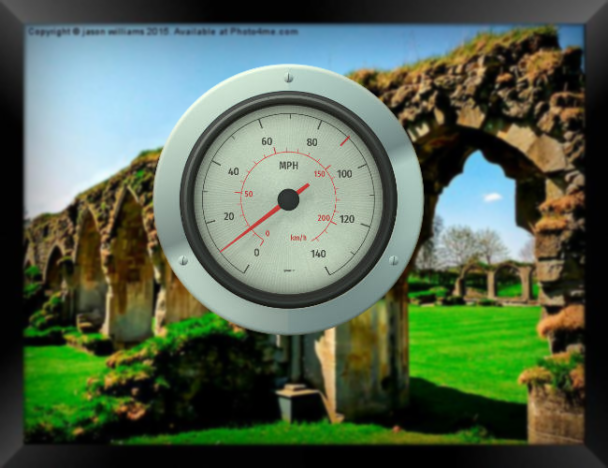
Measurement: 10 mph
